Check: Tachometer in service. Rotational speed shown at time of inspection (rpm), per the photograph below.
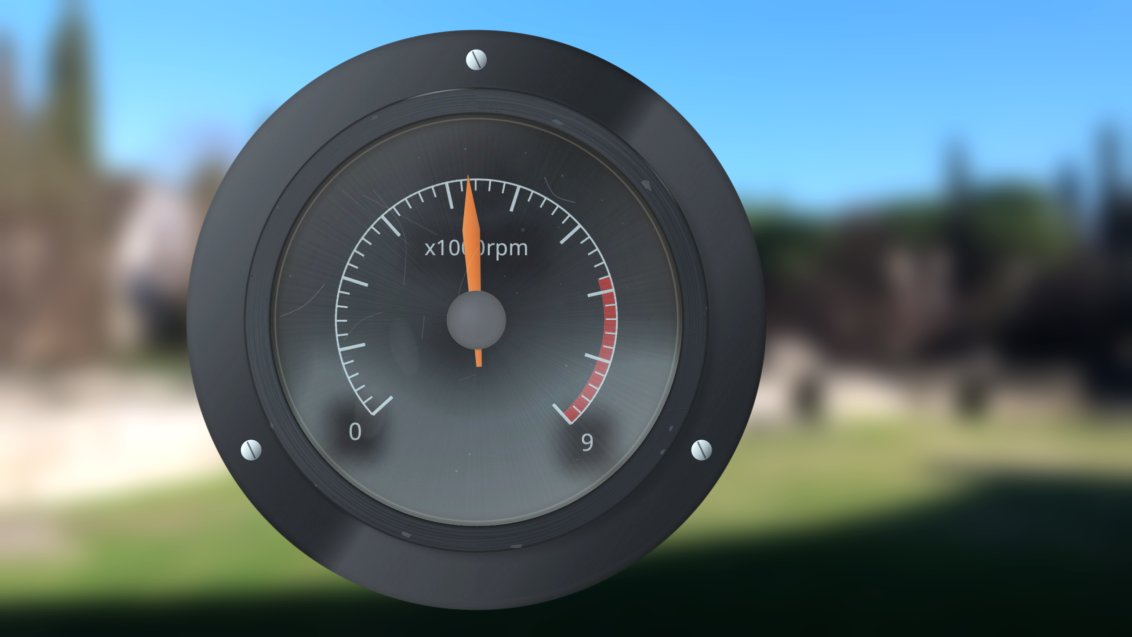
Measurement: 4300 rpm
